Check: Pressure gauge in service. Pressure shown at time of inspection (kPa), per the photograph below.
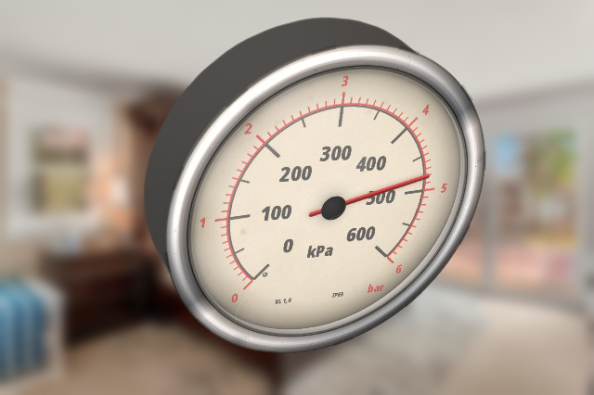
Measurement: 475 kPa
